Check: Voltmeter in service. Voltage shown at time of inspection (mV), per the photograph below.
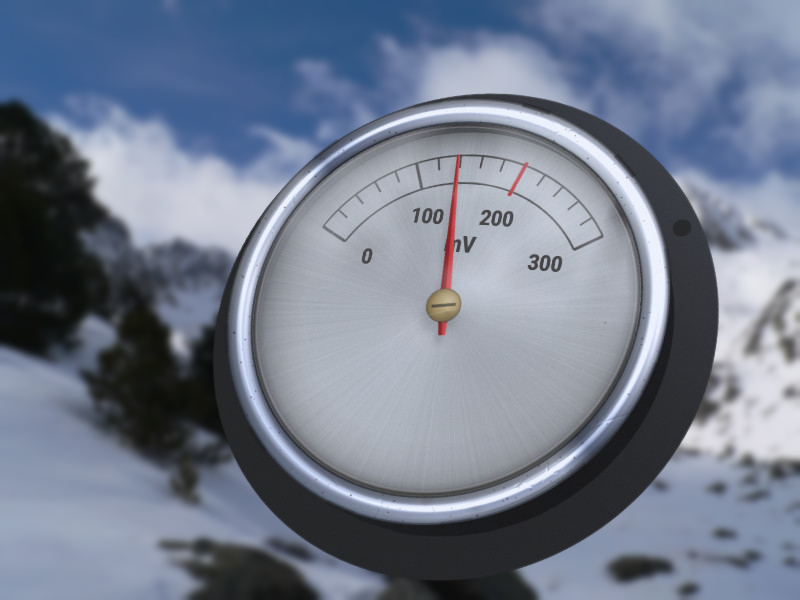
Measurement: 140 mV
